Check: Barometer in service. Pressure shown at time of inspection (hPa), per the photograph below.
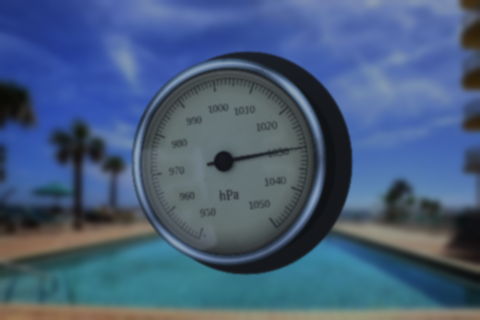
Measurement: 1030 hPa
